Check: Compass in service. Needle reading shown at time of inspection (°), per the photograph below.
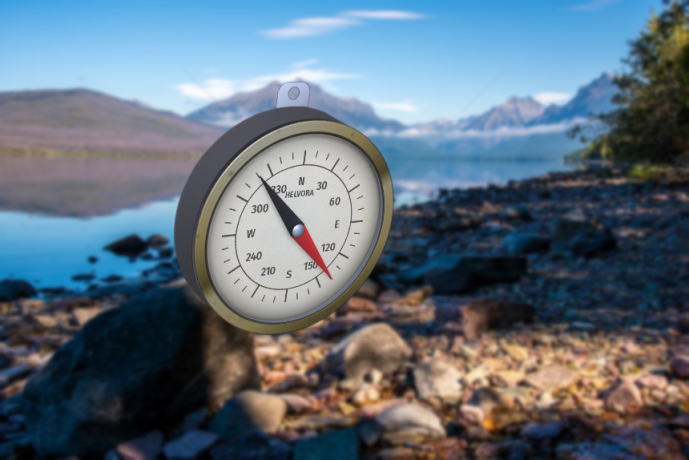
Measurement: 140 °
